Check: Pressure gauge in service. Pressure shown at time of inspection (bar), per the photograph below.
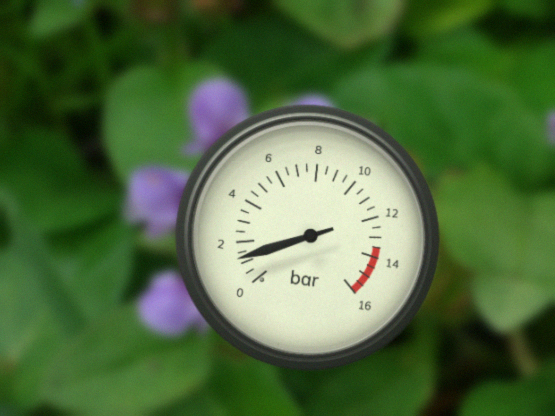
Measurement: 1.25 bar
